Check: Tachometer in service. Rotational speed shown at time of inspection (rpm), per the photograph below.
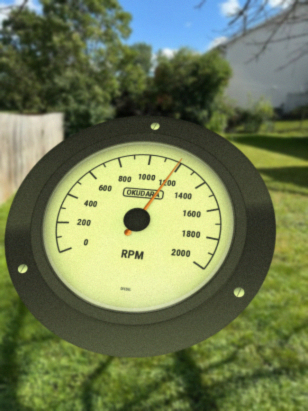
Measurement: 1200 rpm
